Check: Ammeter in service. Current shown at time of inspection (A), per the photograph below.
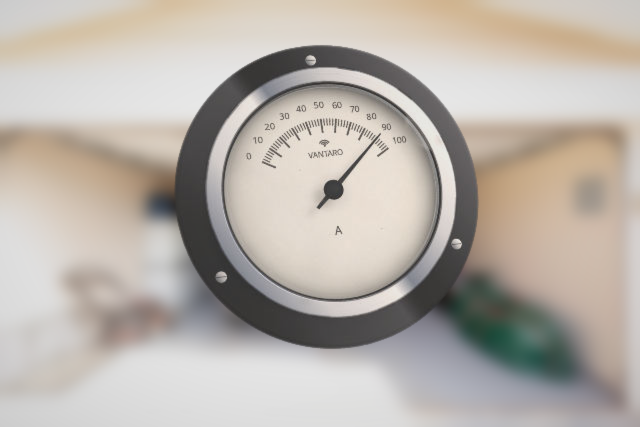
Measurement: 90 A
